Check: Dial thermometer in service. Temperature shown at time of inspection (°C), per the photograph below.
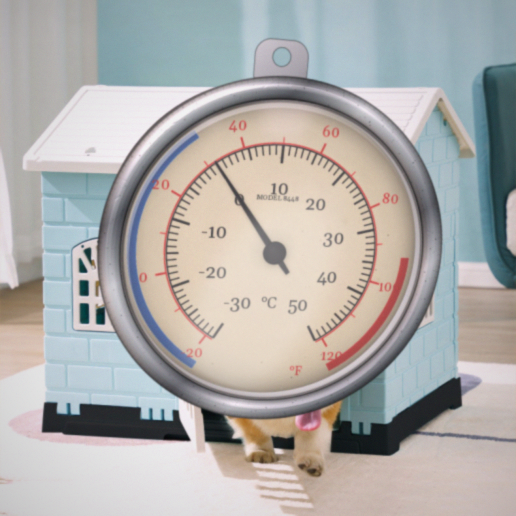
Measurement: 0 °C
